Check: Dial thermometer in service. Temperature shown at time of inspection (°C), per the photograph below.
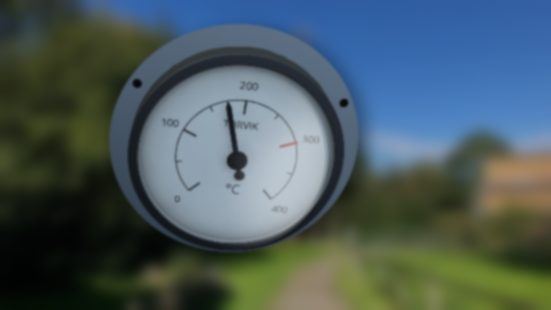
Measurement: 175 °C
